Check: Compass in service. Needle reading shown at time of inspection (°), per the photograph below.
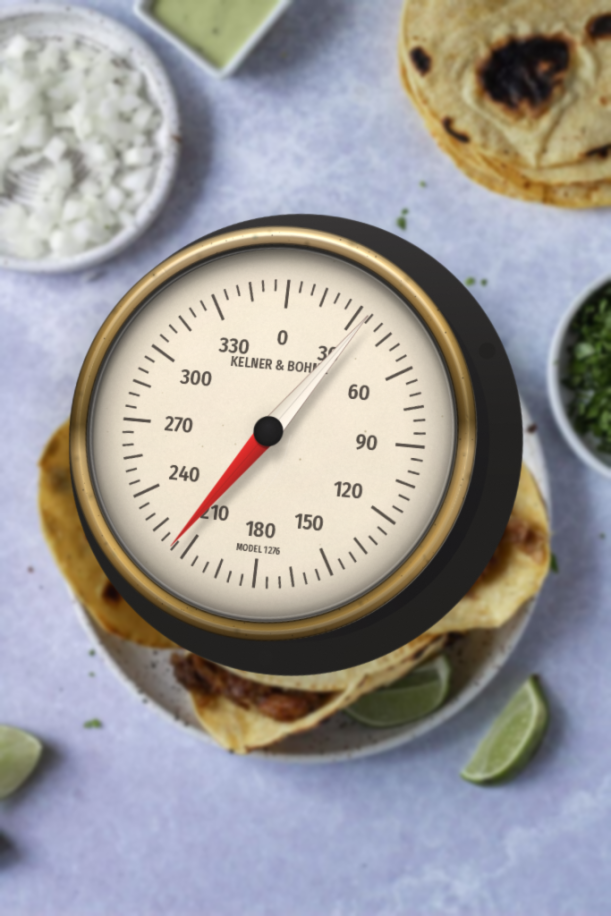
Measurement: 215 °
